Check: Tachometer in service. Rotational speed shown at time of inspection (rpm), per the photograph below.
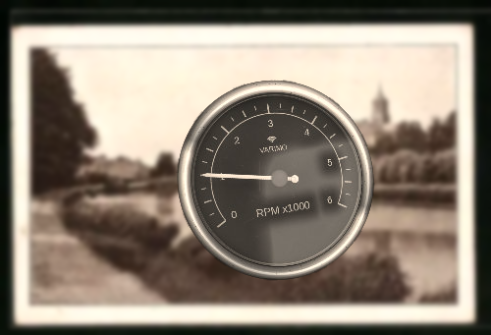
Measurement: 1000 rpm
